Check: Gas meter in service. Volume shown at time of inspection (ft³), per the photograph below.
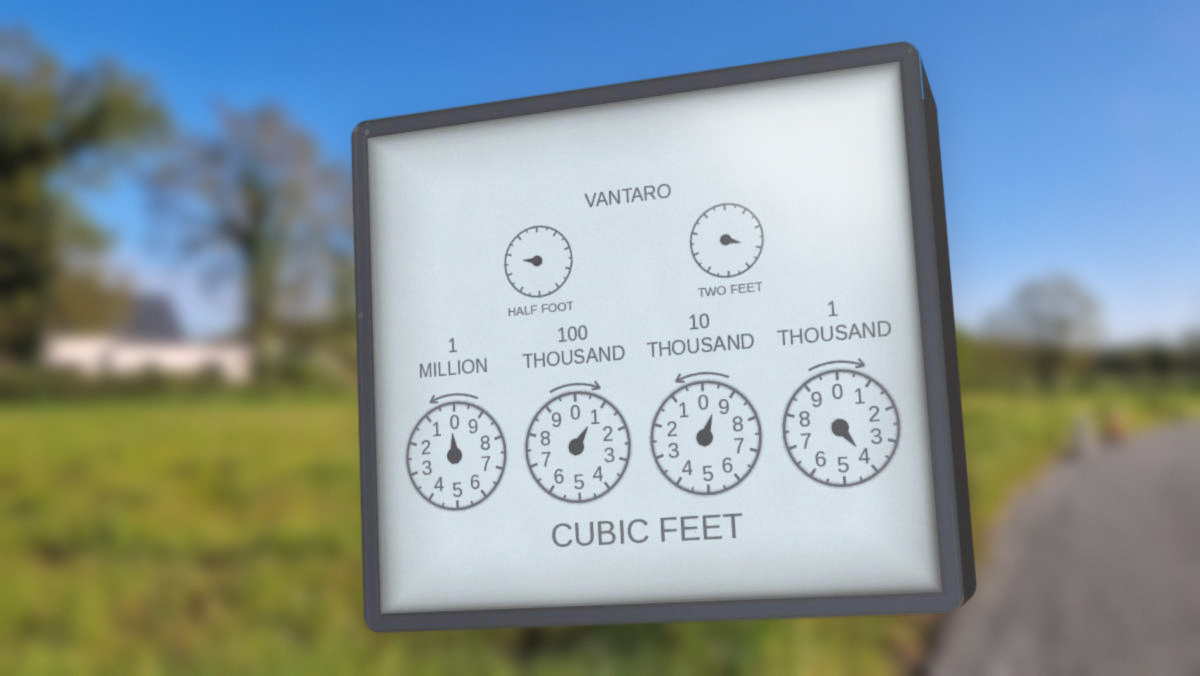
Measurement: 9400 ft³
